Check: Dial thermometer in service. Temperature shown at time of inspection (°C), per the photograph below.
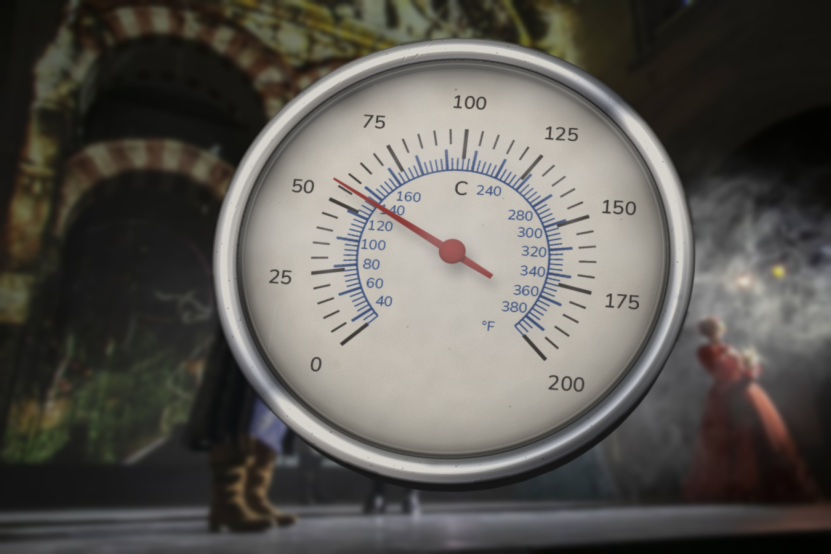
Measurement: 55 °C
